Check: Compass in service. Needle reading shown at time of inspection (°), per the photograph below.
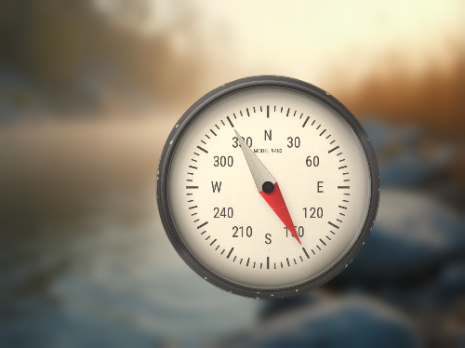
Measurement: 150 °
